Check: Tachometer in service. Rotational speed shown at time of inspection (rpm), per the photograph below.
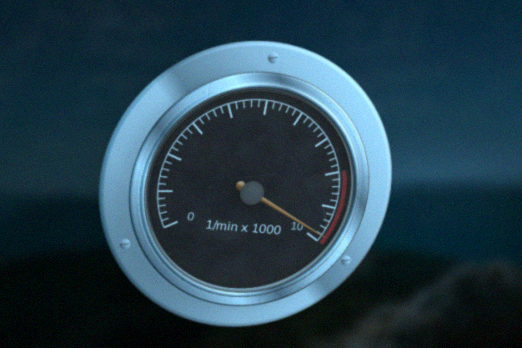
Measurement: 9800 rpm
